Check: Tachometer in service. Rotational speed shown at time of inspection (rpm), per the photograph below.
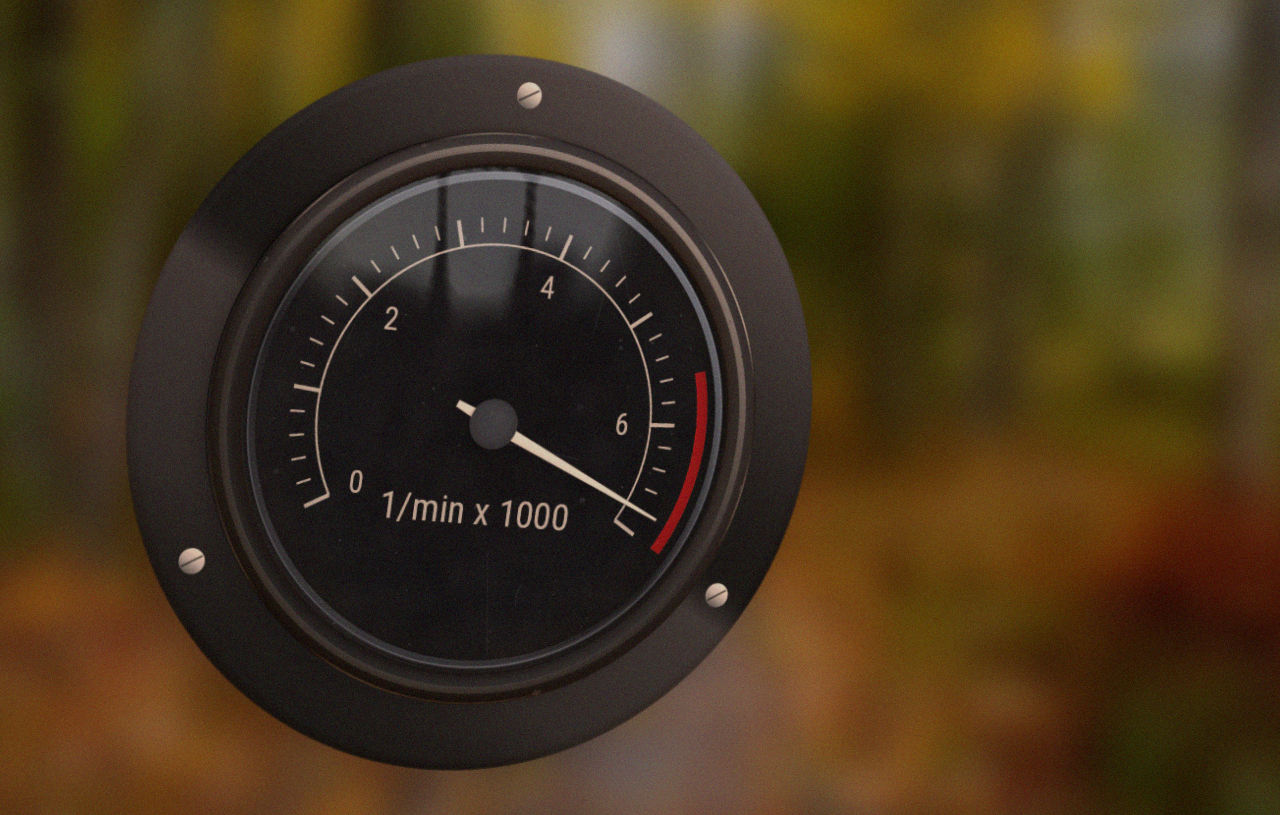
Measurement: 6800 rpm
